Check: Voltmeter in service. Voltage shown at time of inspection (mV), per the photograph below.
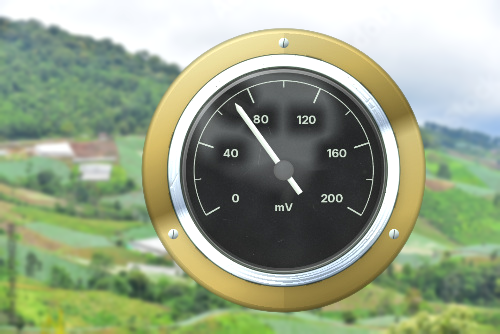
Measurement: 70 mV
